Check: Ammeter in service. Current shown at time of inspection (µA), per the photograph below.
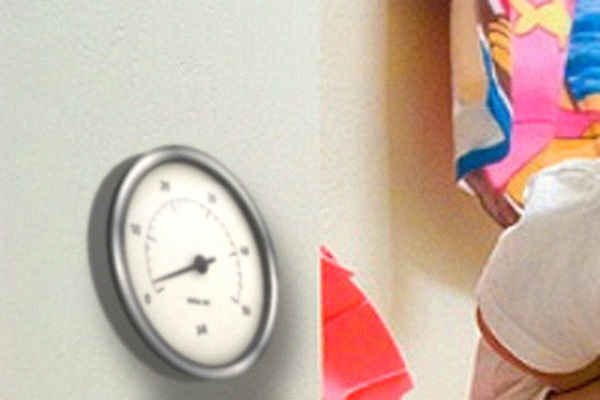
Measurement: 2 µA
